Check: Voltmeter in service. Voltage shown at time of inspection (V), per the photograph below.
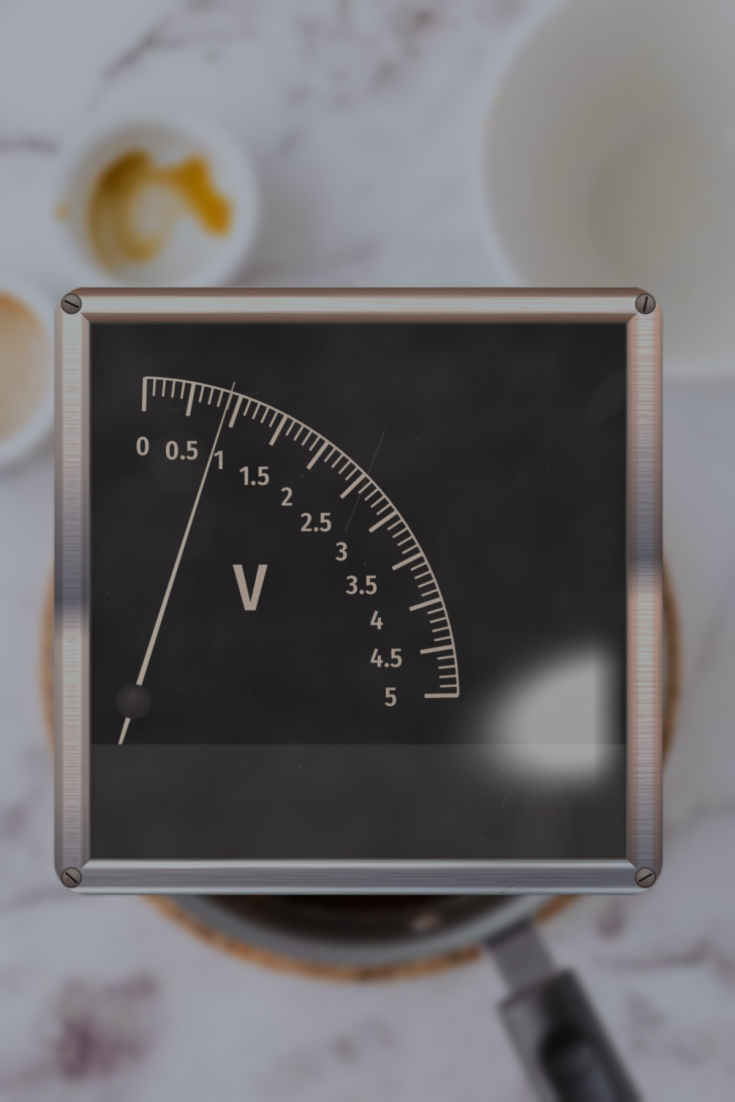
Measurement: 0.9 V
